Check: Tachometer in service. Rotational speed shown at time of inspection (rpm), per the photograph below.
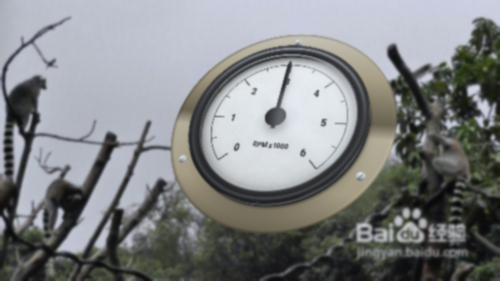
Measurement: 3000 rpm
